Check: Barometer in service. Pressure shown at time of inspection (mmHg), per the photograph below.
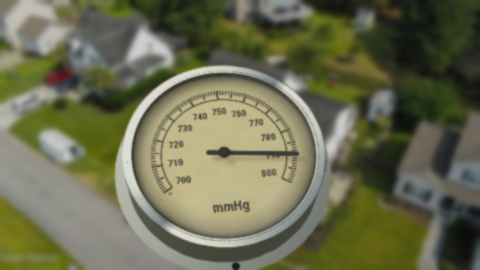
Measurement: 790 mmHg
